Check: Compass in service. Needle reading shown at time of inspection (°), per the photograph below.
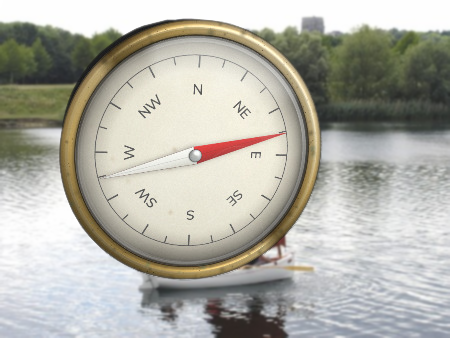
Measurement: 75 °
